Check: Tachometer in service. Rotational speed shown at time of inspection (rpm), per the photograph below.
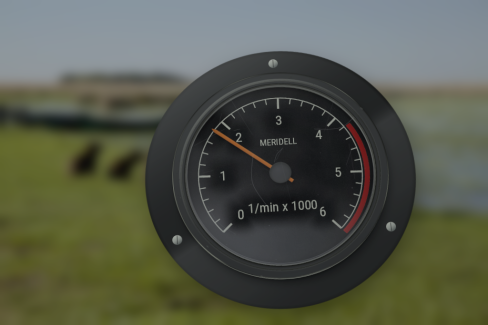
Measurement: 1800 rpm
